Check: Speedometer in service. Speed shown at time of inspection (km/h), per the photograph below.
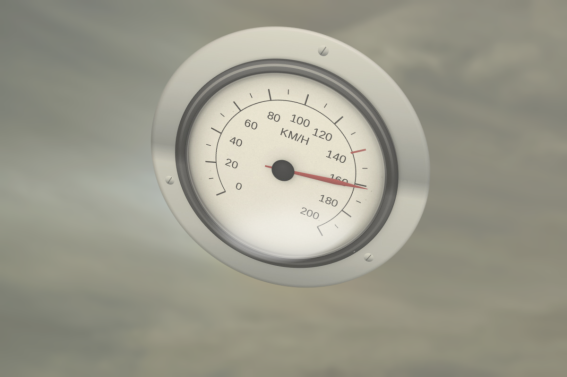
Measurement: 160 km/h
